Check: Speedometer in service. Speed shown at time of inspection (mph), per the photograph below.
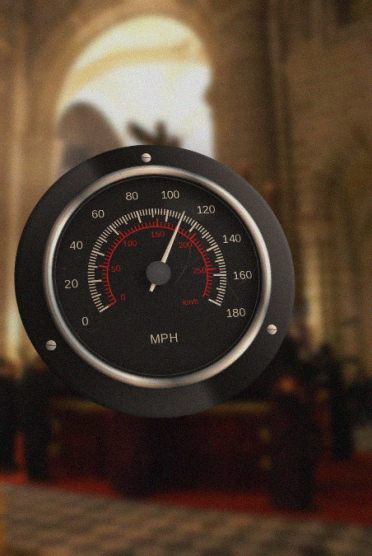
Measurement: 110 mph
